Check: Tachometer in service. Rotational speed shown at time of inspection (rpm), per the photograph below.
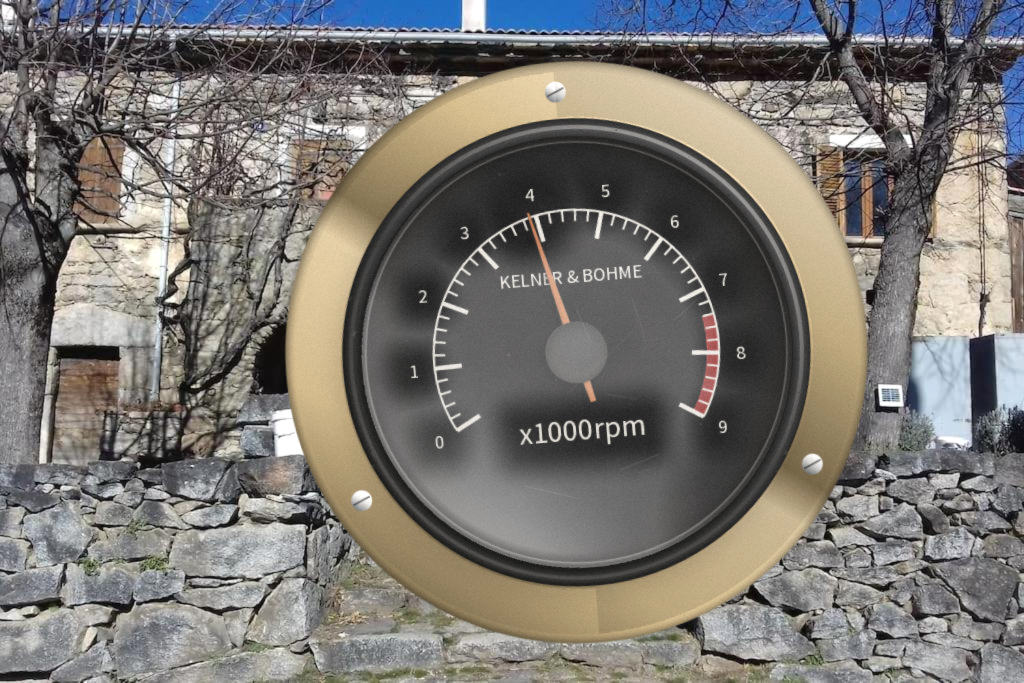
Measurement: 3900 rpm
